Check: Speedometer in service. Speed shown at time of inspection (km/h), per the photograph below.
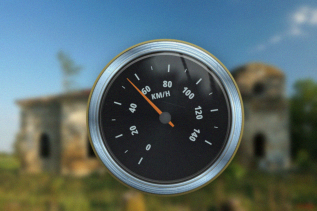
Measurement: 55 km/h
